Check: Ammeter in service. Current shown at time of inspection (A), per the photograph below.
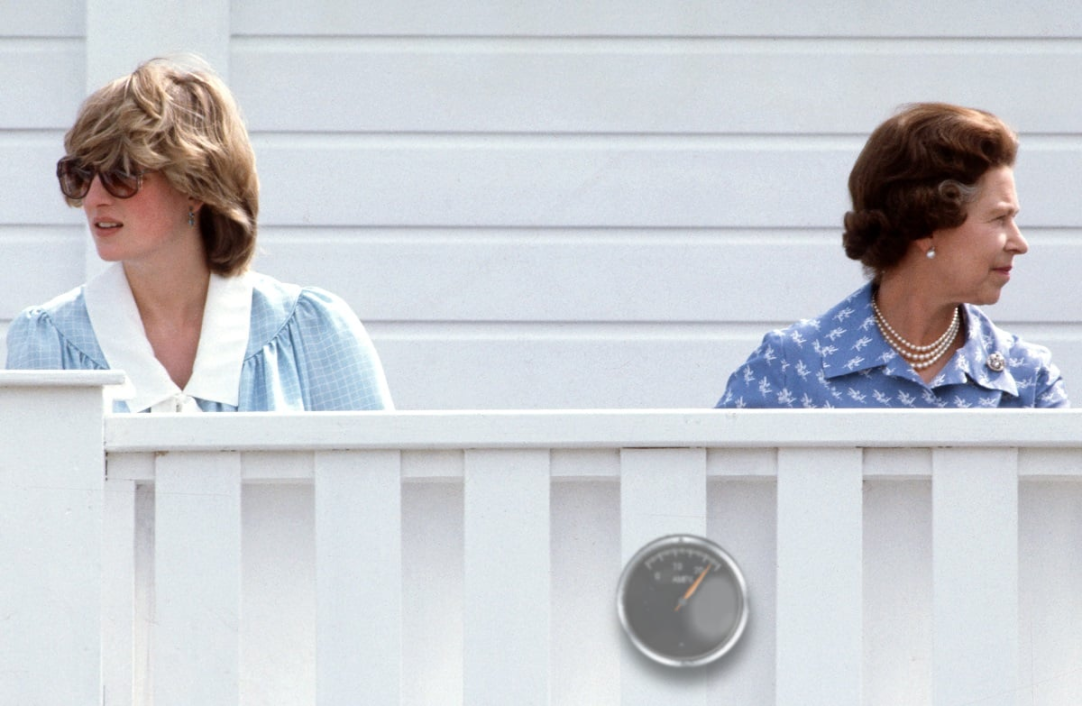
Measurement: 22.5 A
